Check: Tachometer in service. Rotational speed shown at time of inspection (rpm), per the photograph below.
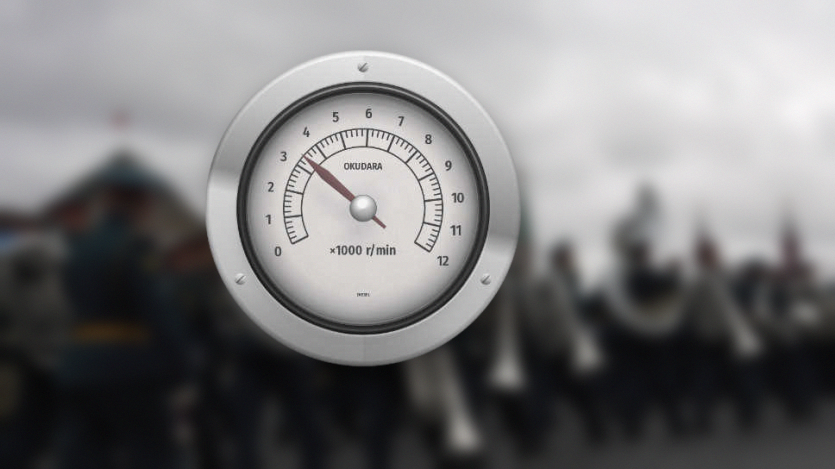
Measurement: 3400 rpm
